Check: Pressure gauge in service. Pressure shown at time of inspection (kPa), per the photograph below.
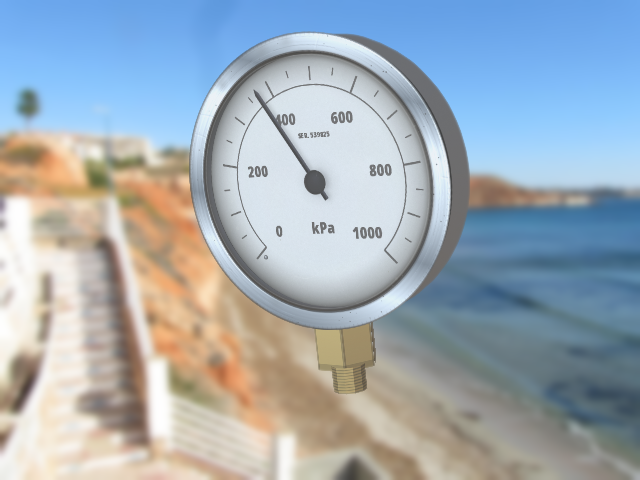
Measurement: 375 kPa
